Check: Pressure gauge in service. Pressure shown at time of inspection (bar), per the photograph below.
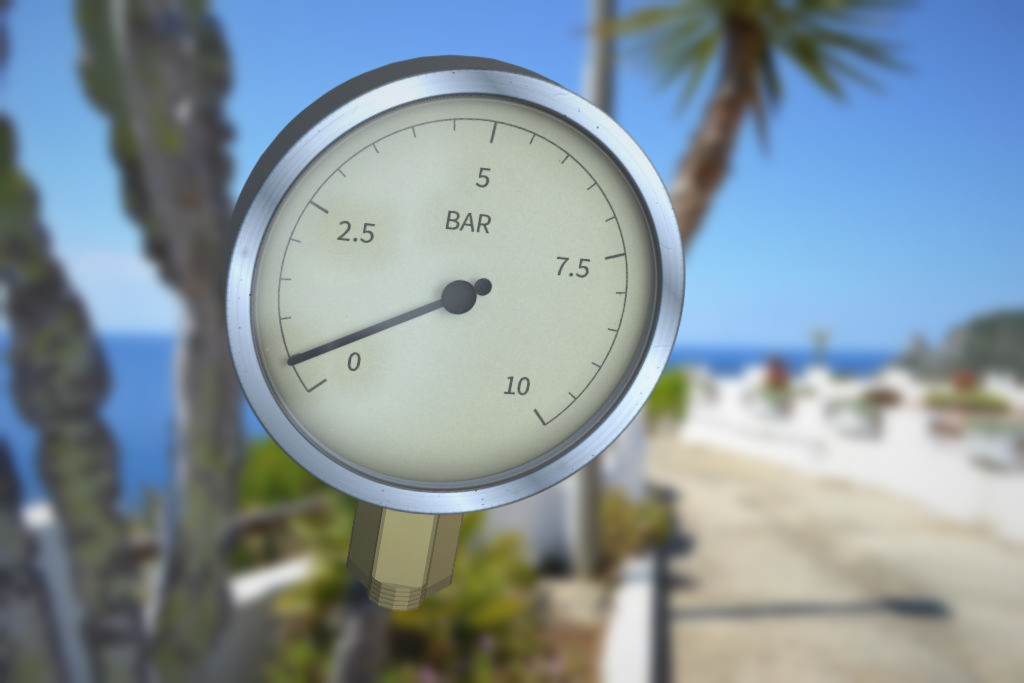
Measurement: 0.5 bar
